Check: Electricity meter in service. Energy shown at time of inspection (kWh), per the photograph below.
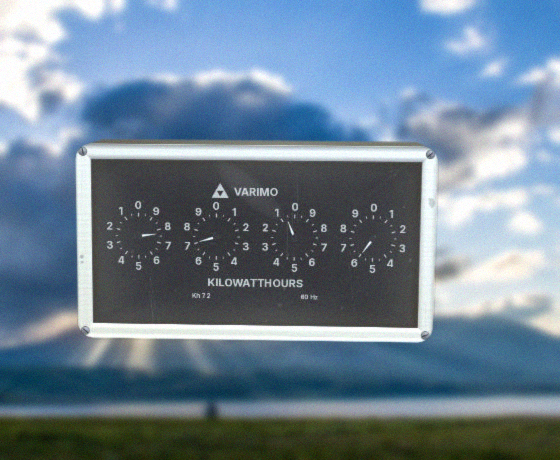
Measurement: 7706 kWh
